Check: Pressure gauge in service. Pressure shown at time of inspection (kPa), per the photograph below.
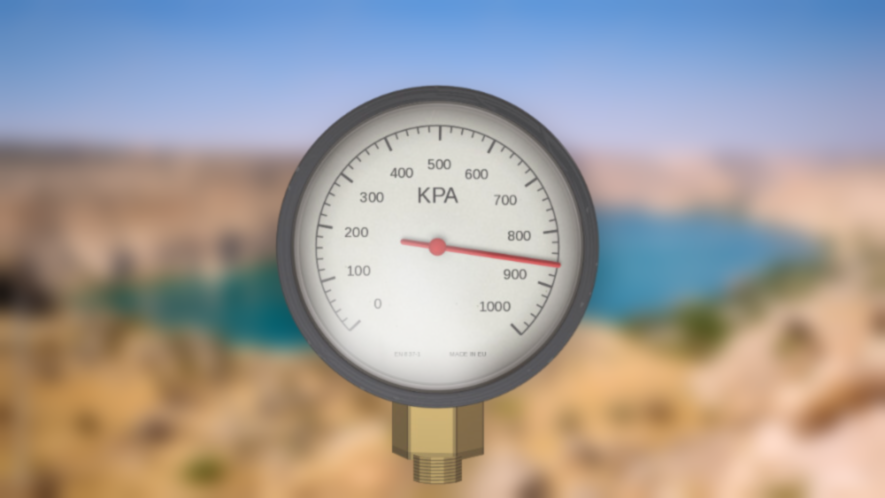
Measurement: 860 kPa
